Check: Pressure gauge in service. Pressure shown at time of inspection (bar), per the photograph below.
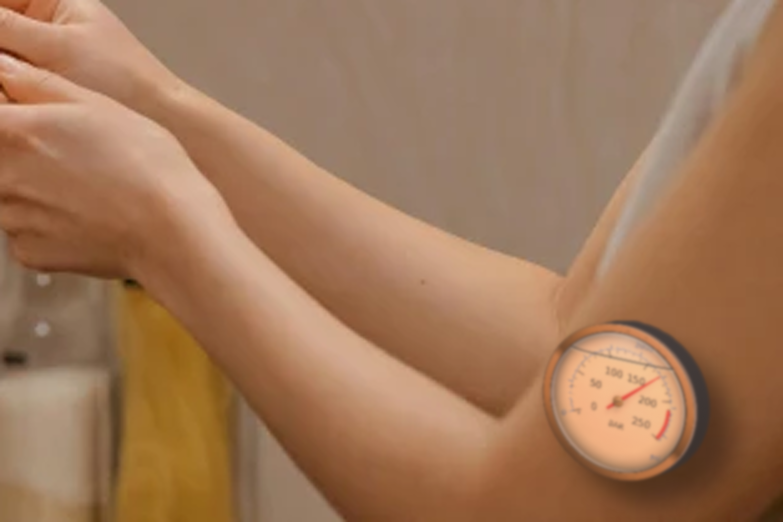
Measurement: 170 bar
